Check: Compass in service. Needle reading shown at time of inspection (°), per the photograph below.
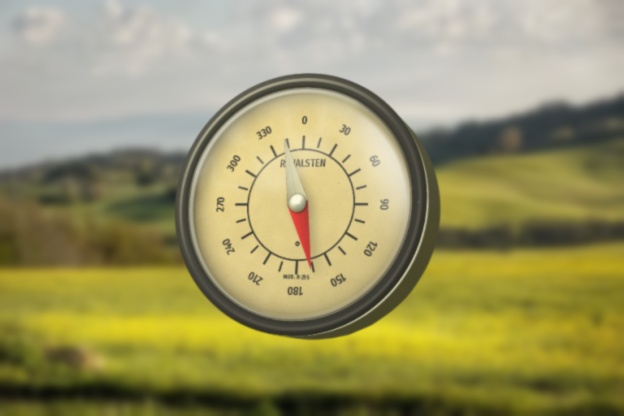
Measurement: 165 °
